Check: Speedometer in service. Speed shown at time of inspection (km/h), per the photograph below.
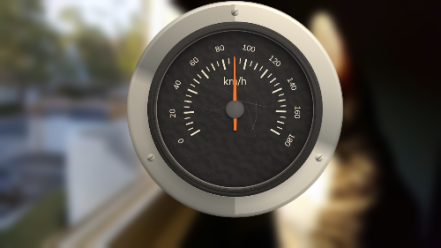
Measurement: 90 km/h
